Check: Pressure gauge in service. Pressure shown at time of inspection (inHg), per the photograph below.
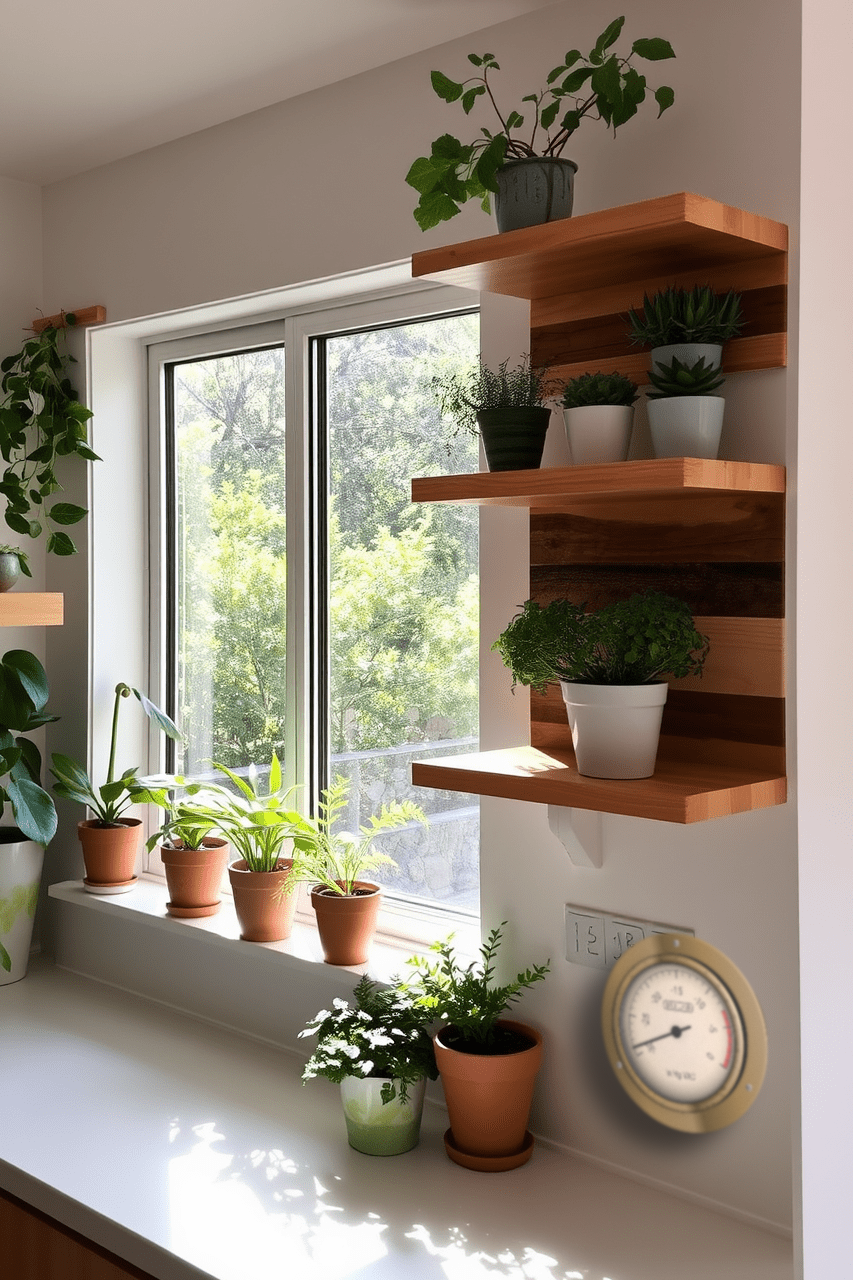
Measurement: -29 inHg
